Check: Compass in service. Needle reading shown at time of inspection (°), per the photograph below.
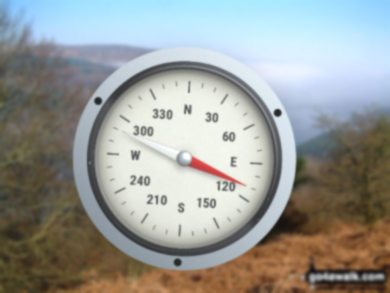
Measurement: 110 °
